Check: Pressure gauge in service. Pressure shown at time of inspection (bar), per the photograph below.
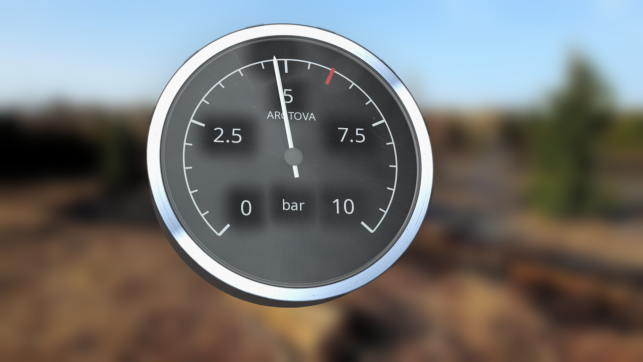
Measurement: 4.75 bar
